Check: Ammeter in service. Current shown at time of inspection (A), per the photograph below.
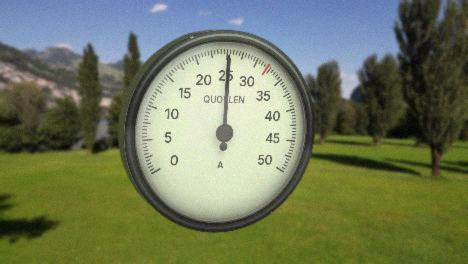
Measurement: 25 A
